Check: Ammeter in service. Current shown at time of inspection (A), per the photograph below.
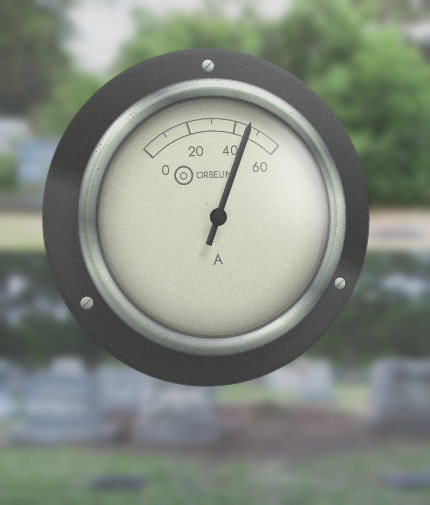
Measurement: 45 A
